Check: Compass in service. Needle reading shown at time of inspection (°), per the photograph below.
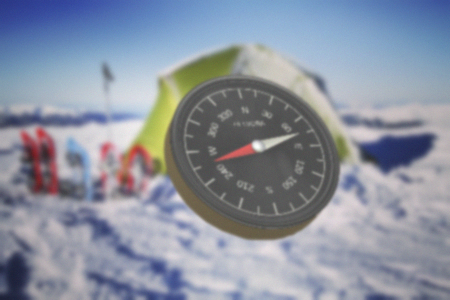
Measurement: 255 °
